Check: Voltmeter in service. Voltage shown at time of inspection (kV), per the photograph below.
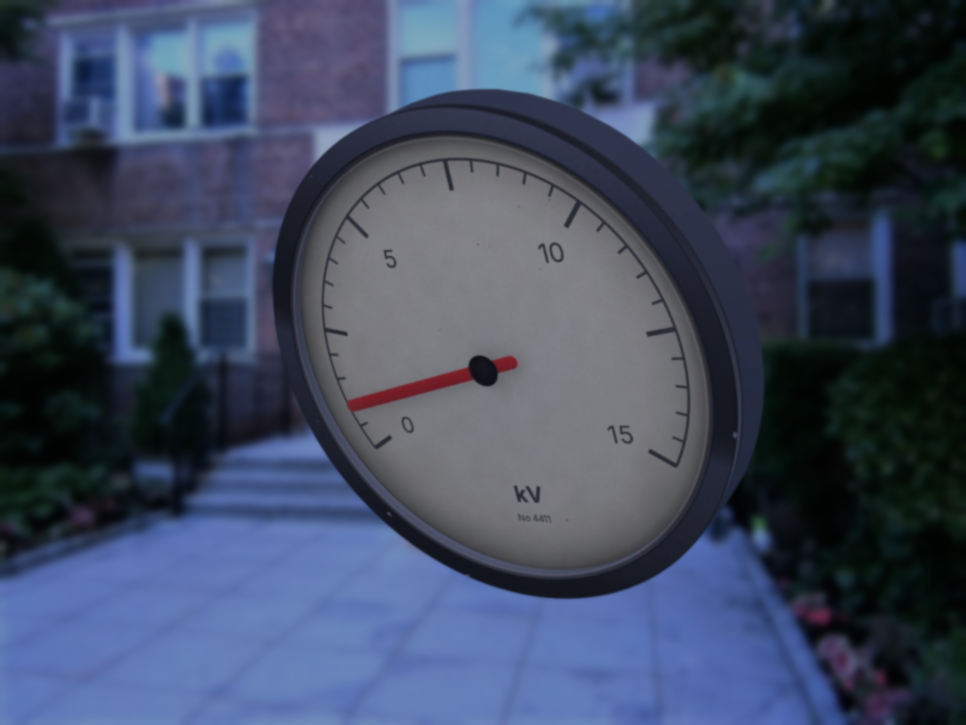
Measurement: 1 kV
